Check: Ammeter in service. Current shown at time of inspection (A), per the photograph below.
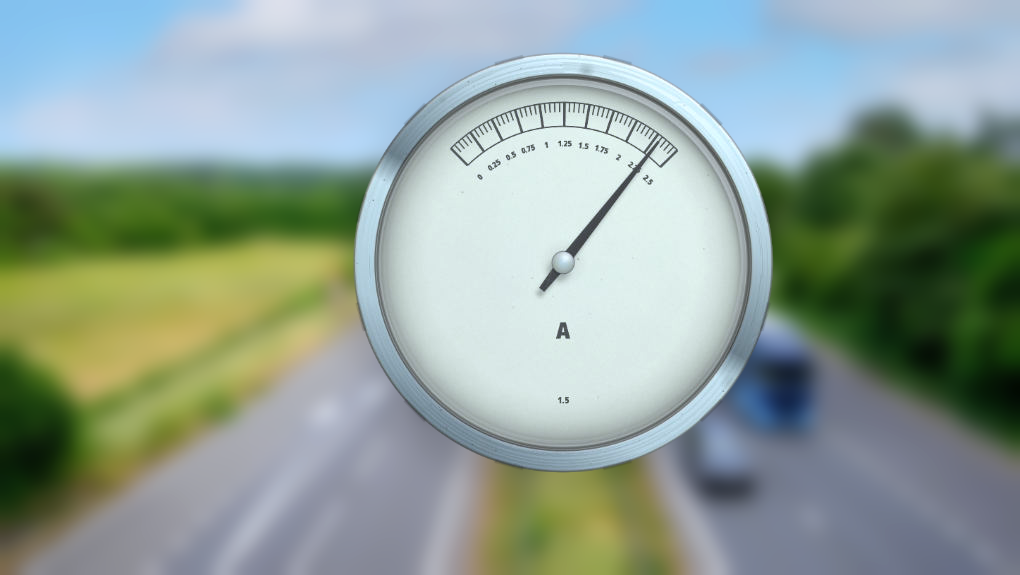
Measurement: 2.3 A
